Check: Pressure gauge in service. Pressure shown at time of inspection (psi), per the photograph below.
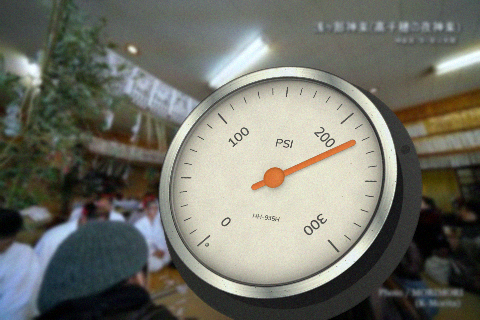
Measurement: 220 psi
